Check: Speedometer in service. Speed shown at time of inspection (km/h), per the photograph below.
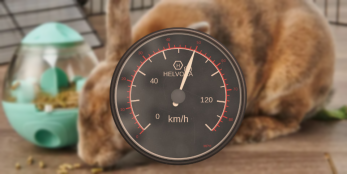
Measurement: 80 km/h
